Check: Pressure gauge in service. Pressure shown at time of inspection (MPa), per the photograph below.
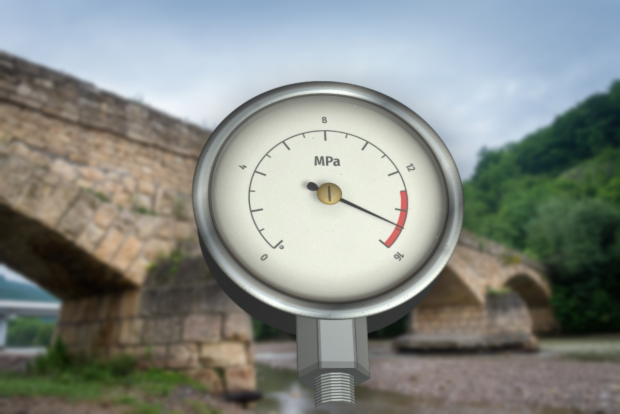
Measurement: 15 MPa
